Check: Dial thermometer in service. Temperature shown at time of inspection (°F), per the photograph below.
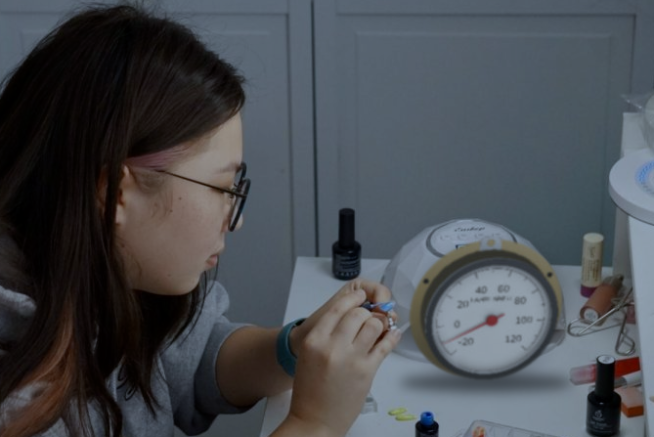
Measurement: -10 °F
